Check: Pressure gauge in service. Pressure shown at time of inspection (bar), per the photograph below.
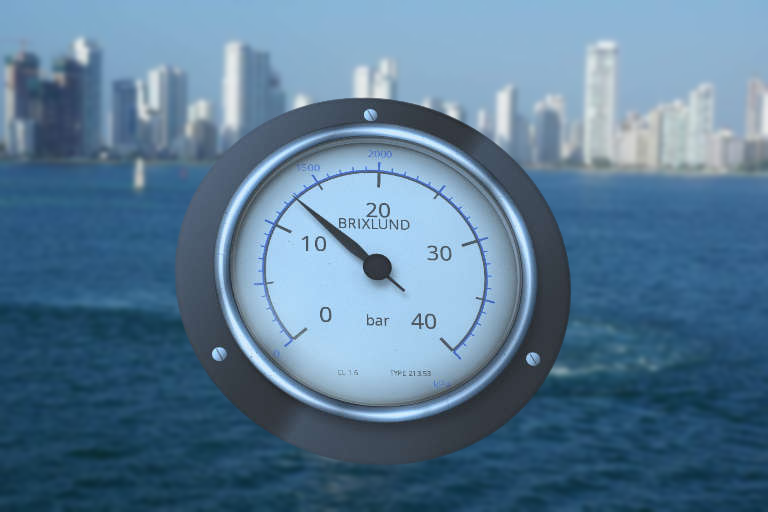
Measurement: 12.5 bar
